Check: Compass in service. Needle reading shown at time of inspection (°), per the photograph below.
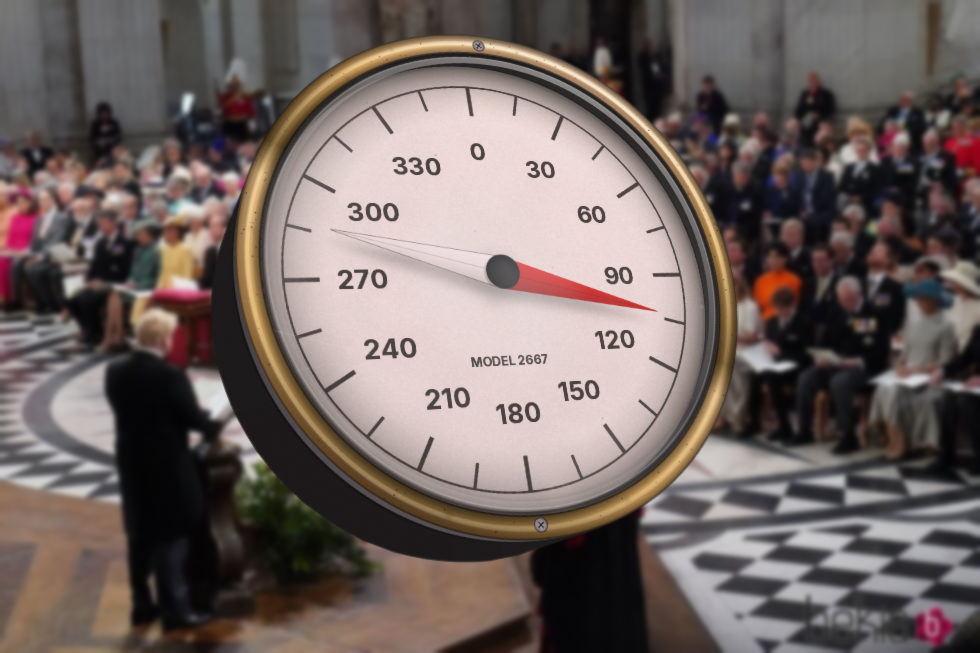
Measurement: 105 °
